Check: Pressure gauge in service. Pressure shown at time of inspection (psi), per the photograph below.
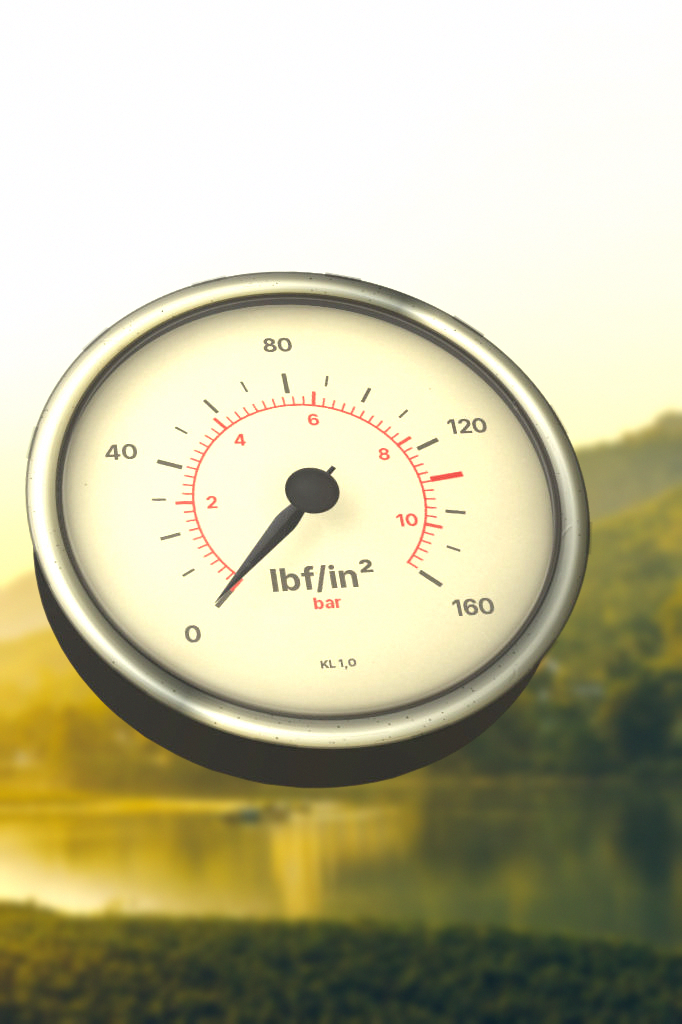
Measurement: 0 psi
